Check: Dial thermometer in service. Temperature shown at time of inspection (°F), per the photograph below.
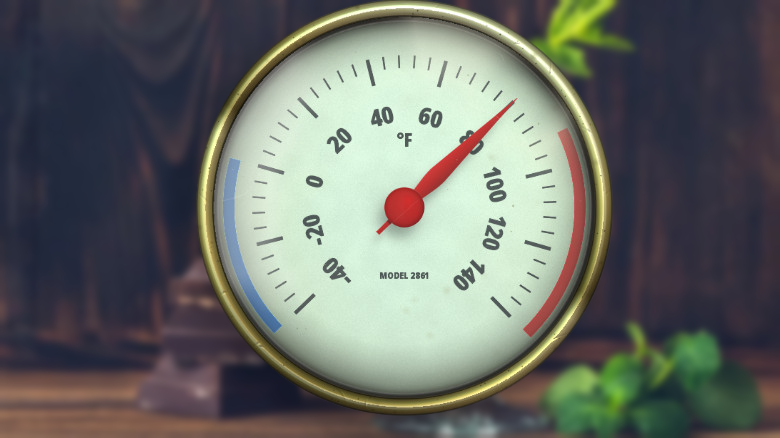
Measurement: 80 °F
